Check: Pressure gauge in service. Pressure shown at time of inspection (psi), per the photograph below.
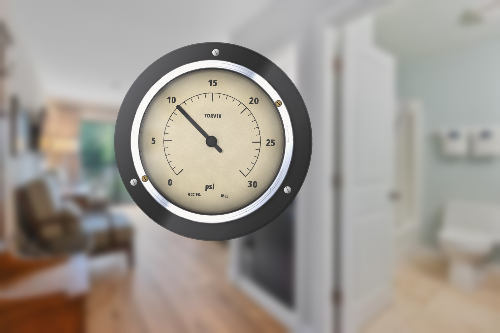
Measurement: 10 psi
